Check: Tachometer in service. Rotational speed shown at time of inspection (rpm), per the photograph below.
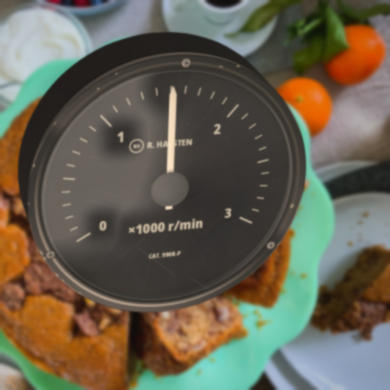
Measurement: 1500 rpm
